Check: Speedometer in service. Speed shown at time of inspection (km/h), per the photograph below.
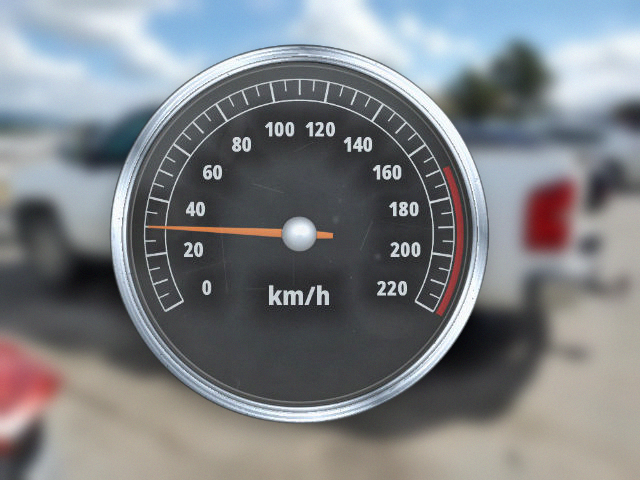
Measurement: 30 km/h
